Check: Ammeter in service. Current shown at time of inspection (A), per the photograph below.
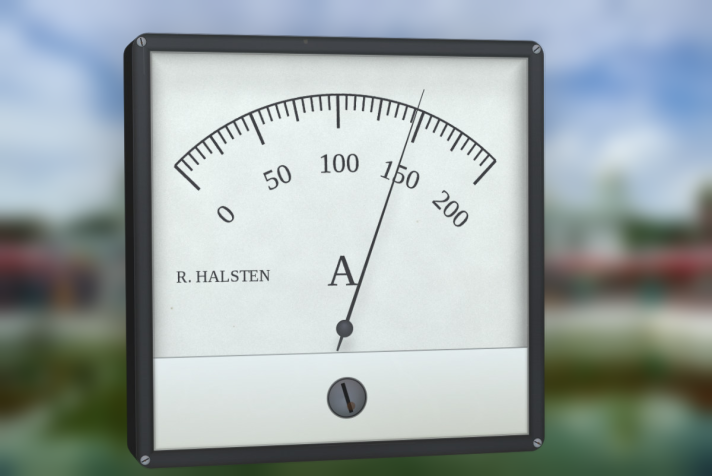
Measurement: 145 A
